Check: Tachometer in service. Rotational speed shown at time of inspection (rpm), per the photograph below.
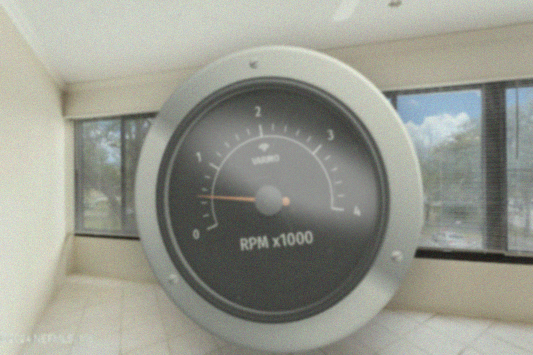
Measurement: 500 rpm
